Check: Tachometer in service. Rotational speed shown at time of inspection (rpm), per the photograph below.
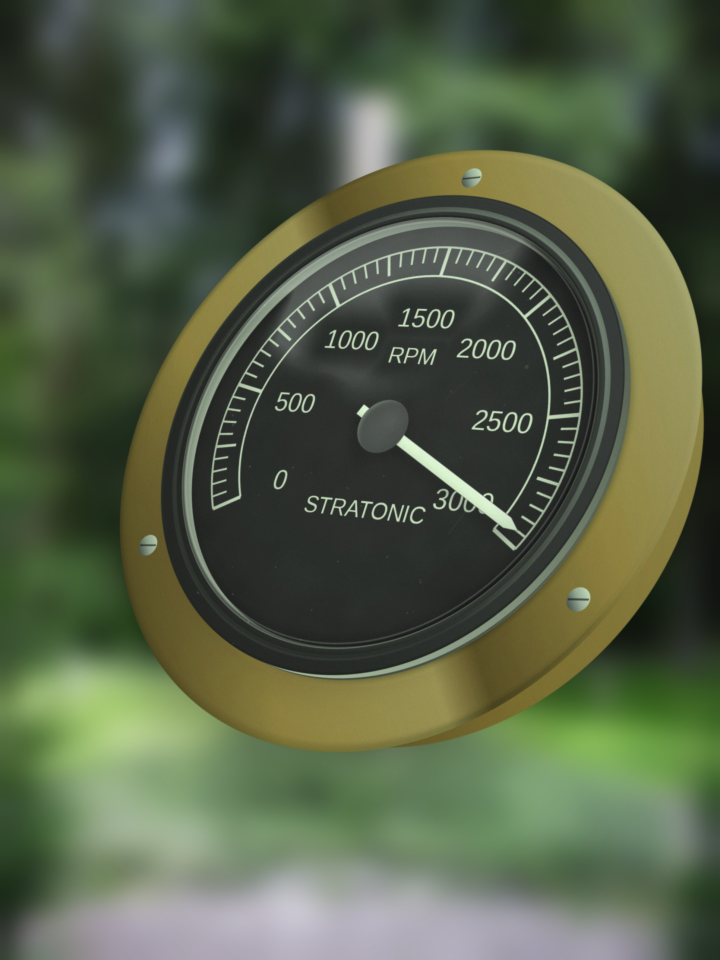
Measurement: 2950 rpm
